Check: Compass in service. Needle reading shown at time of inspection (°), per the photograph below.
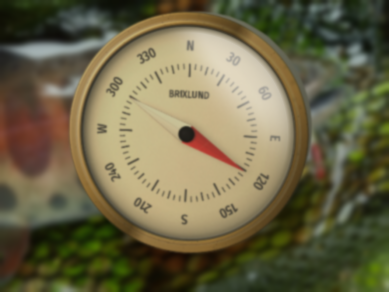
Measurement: 120 °
